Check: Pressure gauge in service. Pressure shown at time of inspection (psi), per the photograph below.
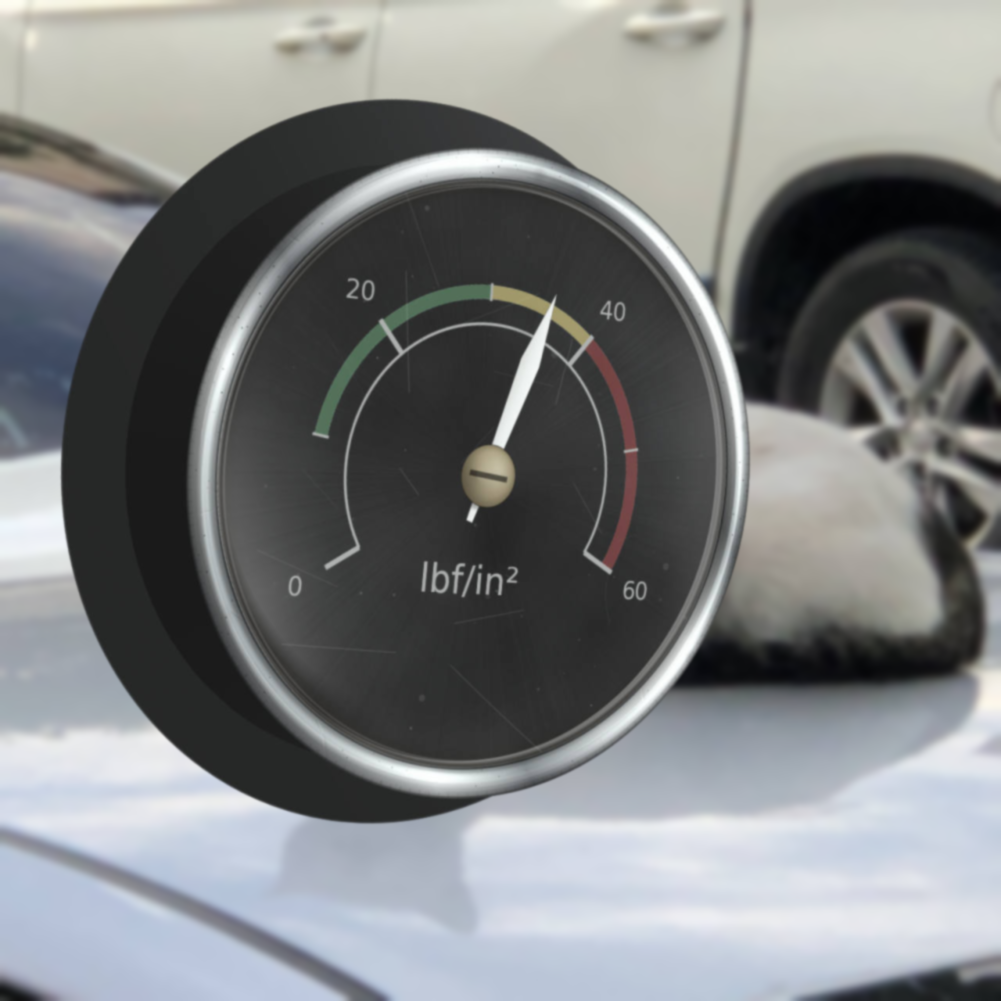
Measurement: 35 psi
